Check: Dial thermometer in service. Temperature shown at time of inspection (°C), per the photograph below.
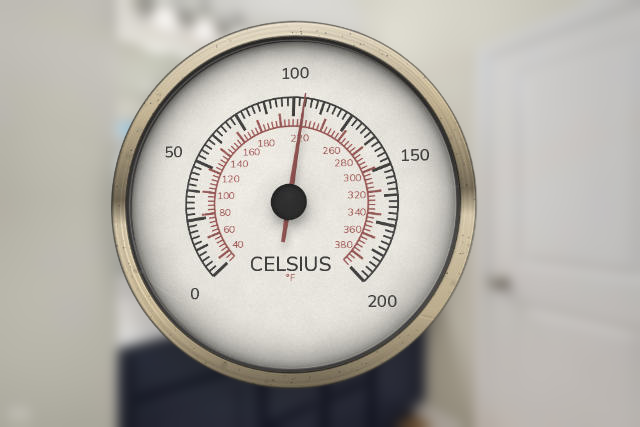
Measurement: 105 °C
